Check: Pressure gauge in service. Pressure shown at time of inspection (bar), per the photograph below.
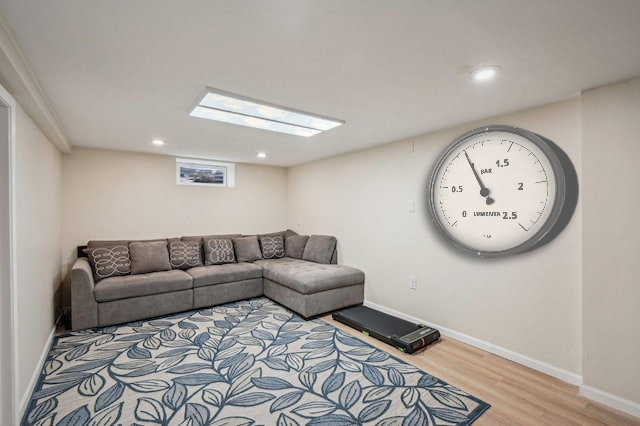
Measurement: 1 bar
